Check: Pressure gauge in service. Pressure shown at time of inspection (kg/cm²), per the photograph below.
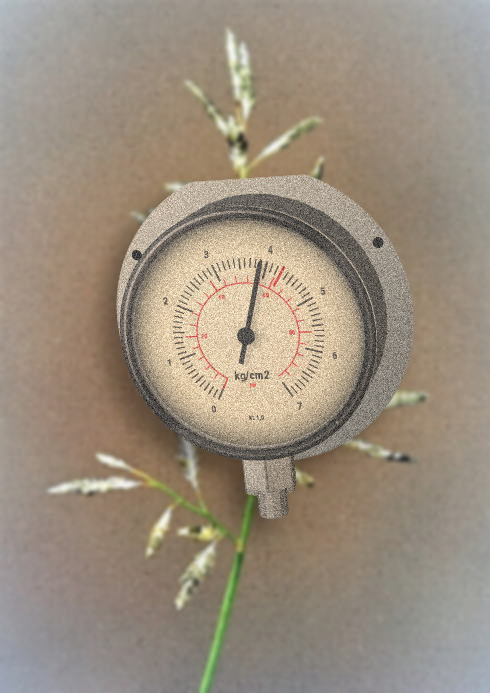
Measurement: 3.9 kg/cm²
